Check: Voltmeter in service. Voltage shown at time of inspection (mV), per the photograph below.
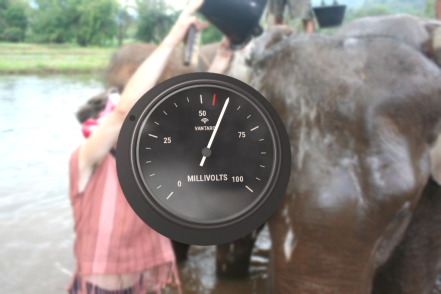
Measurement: 60 mV
